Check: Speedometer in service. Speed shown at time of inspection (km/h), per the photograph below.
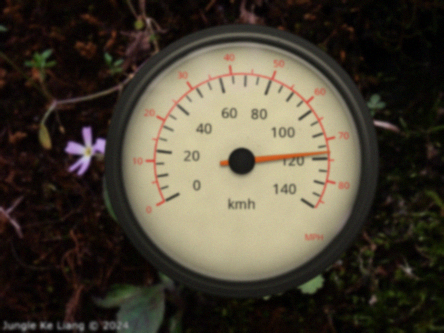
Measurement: 117.5 km/h
